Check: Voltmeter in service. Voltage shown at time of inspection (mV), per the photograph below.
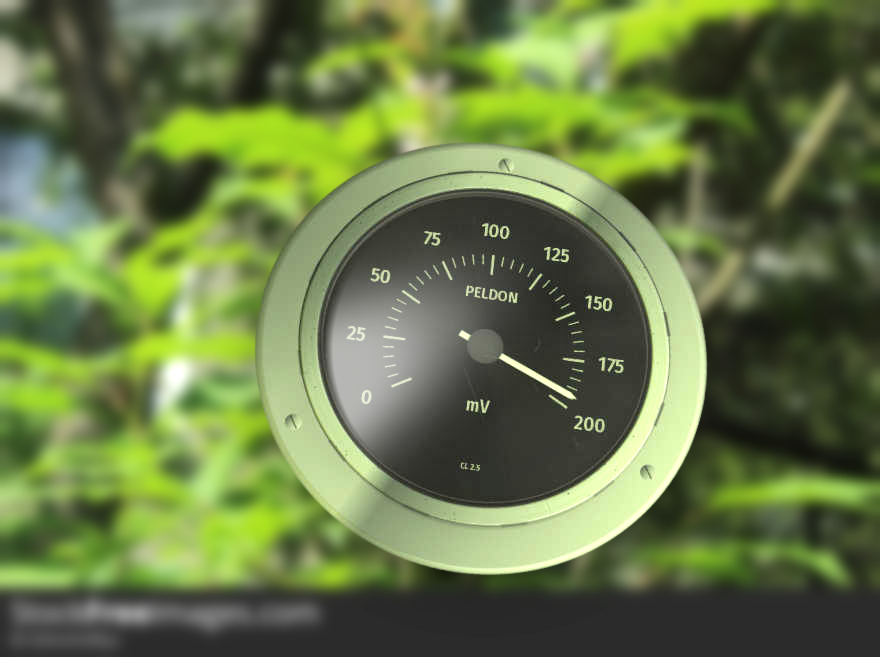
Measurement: 195 mV
